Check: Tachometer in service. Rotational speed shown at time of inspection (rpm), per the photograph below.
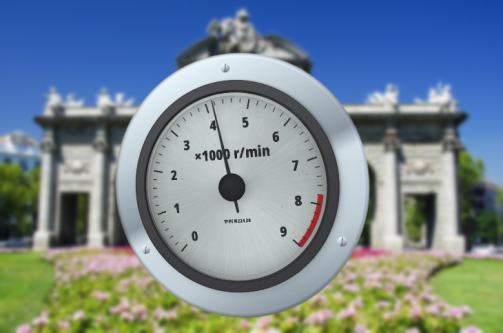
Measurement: 4200 rpm
